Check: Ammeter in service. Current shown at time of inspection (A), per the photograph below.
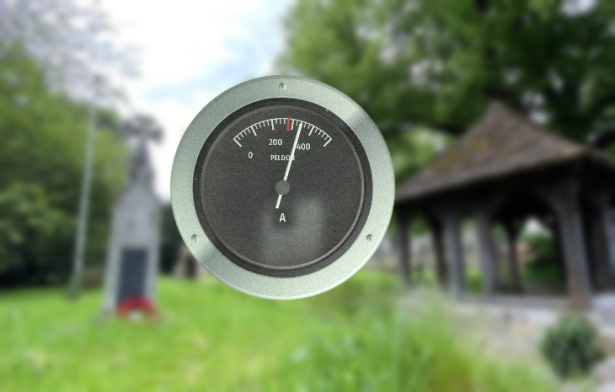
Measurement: 340 A
